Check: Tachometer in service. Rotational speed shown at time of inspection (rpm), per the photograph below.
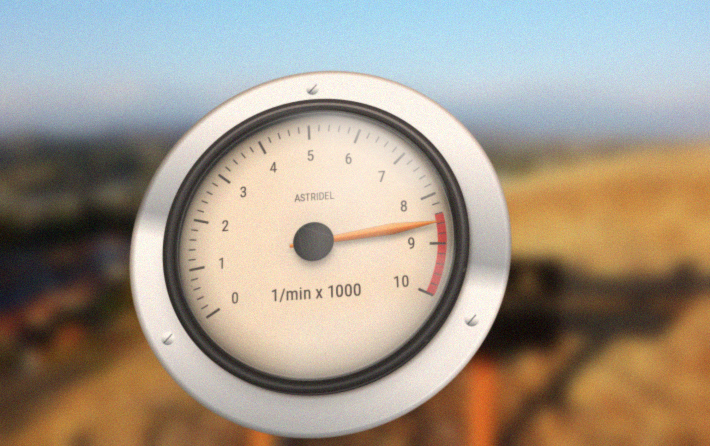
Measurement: 8600 rpm
